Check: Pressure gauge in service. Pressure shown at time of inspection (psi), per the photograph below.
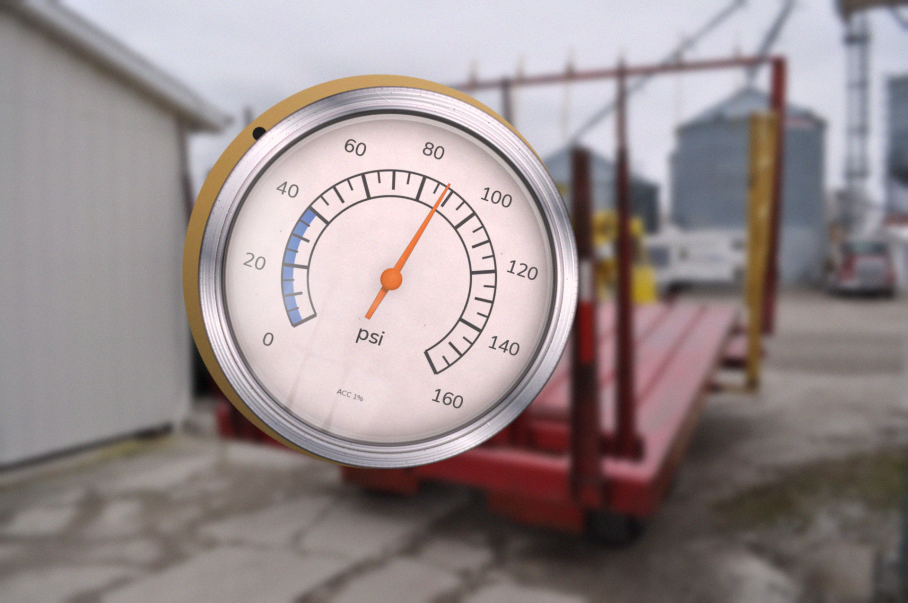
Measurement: 87.5 psi
